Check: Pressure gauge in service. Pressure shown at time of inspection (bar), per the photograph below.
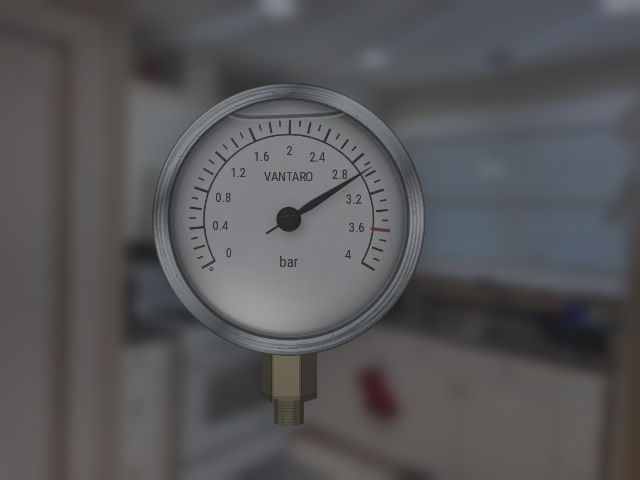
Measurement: 2.95 bar
